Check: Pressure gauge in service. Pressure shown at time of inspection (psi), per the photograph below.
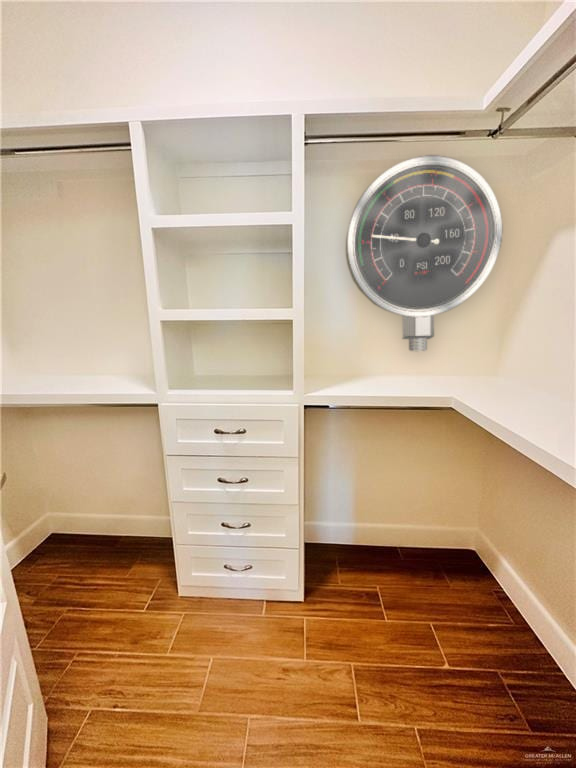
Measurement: 40 psi
